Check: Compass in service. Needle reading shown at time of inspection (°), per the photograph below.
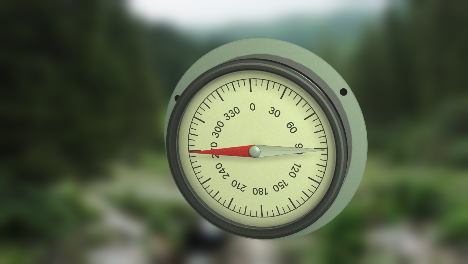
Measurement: 270 °
